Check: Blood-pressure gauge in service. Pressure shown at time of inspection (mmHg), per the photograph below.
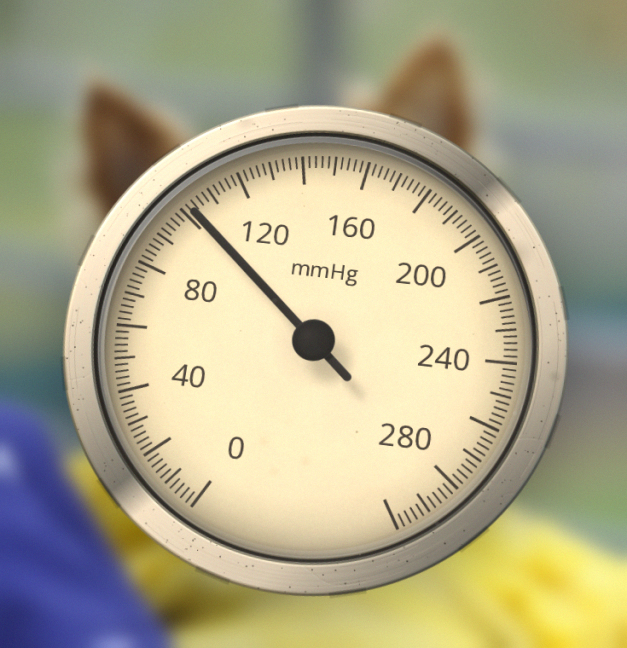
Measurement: 102 mmHg
